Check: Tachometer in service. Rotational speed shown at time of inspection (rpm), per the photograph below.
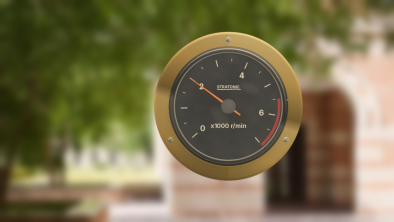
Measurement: 2000 rpm
